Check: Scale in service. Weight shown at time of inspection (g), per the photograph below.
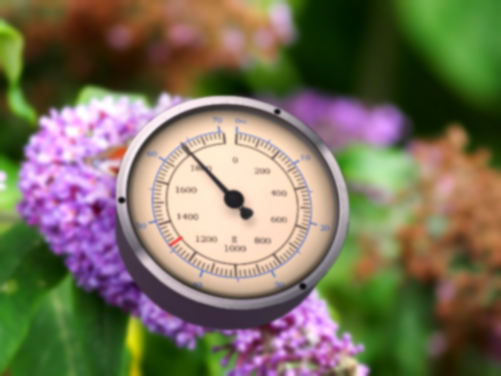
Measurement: 1800 g
